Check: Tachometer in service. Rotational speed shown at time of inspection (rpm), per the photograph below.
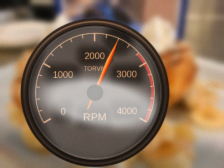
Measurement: 2400 rpm
